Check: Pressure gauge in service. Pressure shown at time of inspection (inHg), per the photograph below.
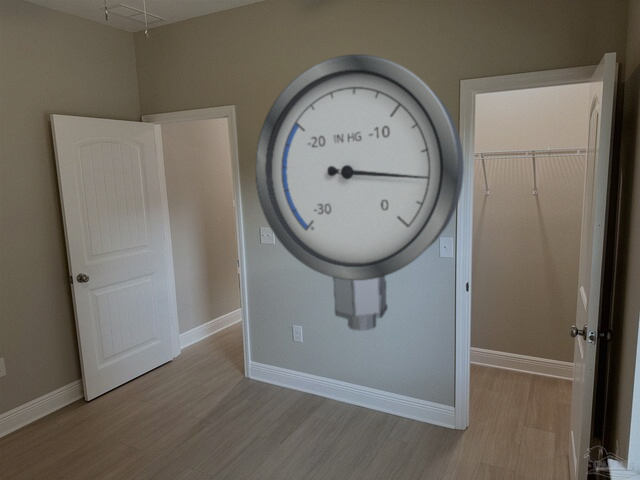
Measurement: -4 inHg
